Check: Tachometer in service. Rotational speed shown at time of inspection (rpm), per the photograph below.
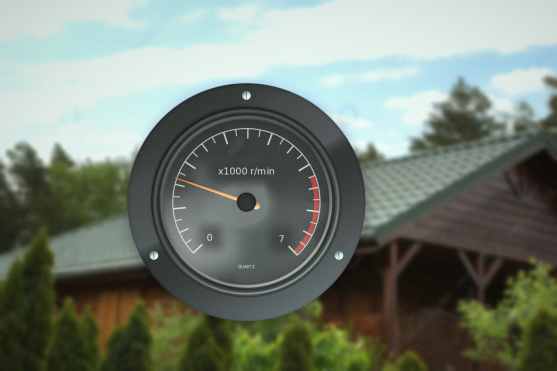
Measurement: 1625 rpm
